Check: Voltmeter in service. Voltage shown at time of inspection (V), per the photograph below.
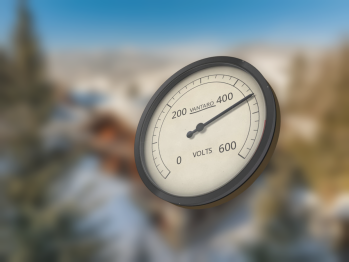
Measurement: 460 V
